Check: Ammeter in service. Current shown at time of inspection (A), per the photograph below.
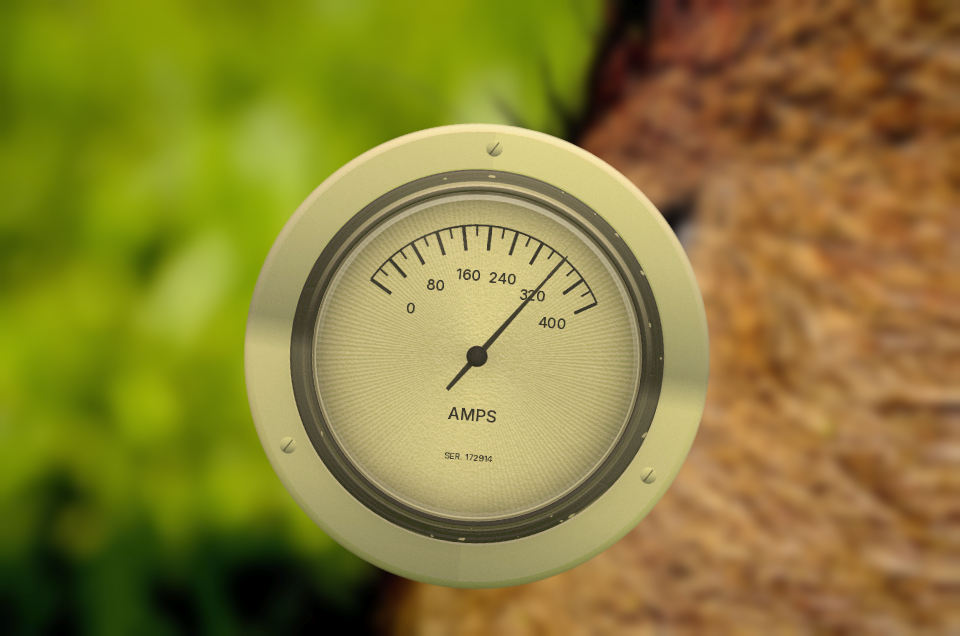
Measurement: 320 A
